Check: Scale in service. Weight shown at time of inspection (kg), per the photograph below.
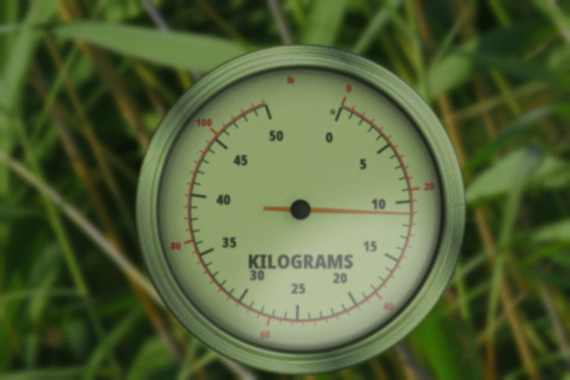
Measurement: 11 kg
